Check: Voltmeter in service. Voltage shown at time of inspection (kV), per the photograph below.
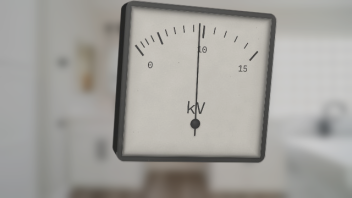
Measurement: 9.5 kV
